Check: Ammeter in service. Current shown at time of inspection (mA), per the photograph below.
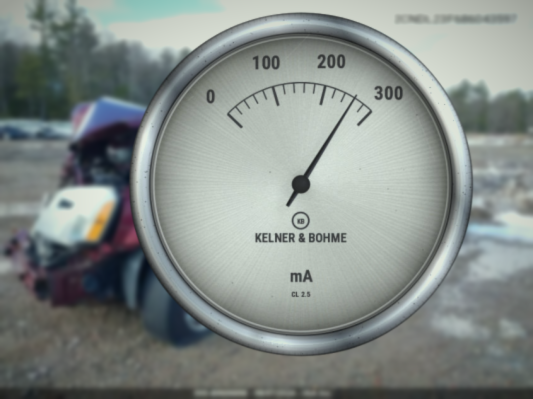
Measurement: 260 mA
